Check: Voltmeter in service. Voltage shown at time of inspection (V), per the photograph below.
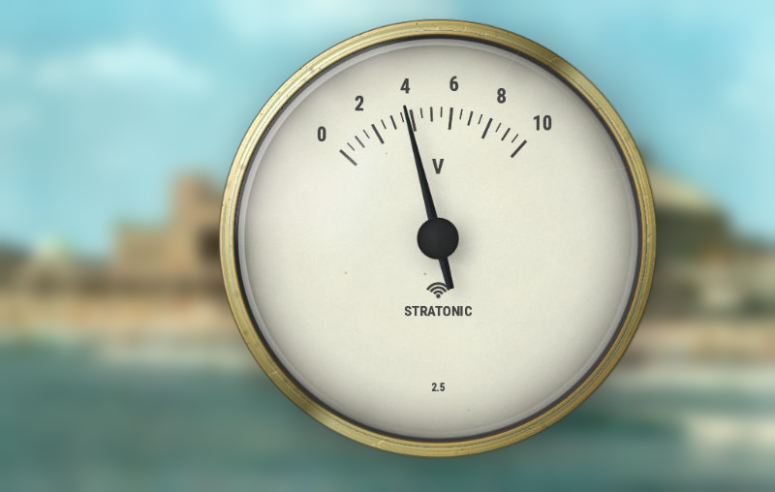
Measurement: 3.75 V
